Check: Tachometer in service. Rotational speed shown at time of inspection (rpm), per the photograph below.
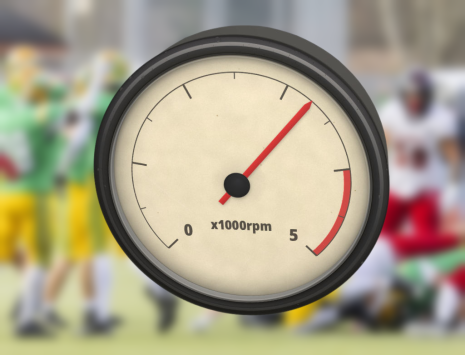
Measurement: 3250 rpm
